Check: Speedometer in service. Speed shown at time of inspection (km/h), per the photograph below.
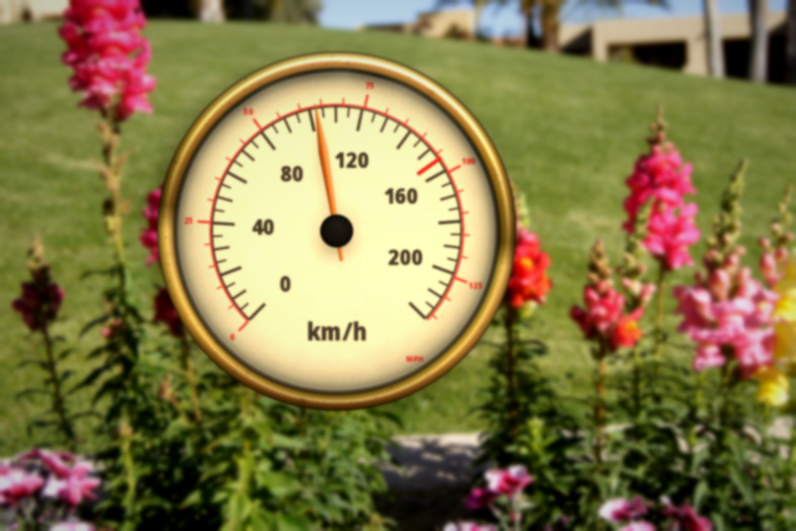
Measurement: 102.5 km/h
